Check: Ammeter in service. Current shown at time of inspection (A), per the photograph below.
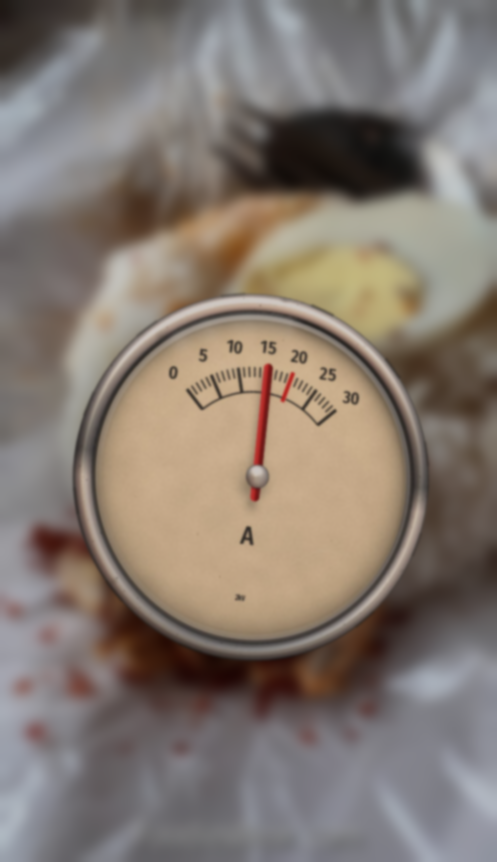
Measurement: 15 A
